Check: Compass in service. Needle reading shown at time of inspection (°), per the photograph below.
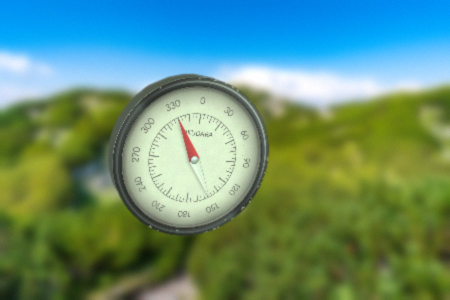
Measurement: 330 °
